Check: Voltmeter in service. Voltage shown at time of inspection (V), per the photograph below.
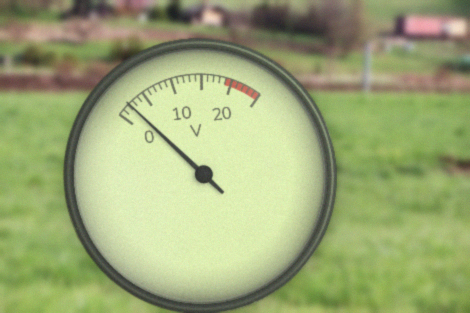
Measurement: 2 V
